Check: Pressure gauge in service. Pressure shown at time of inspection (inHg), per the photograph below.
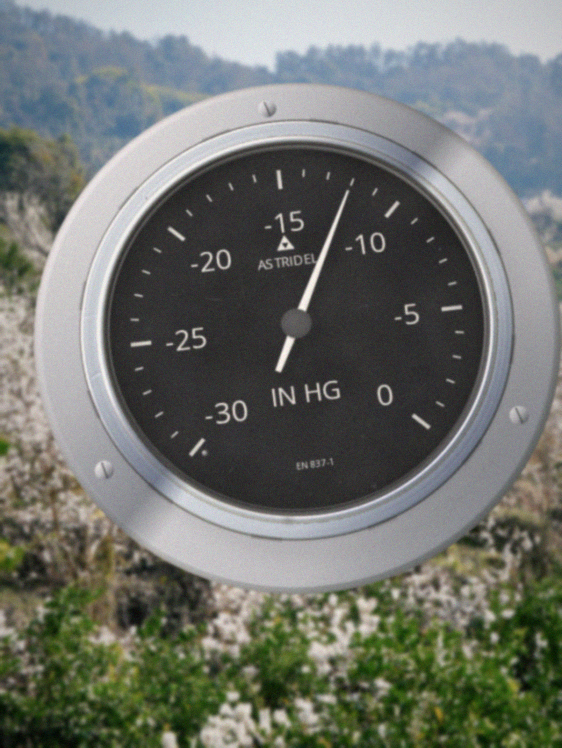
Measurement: -12 inHg
